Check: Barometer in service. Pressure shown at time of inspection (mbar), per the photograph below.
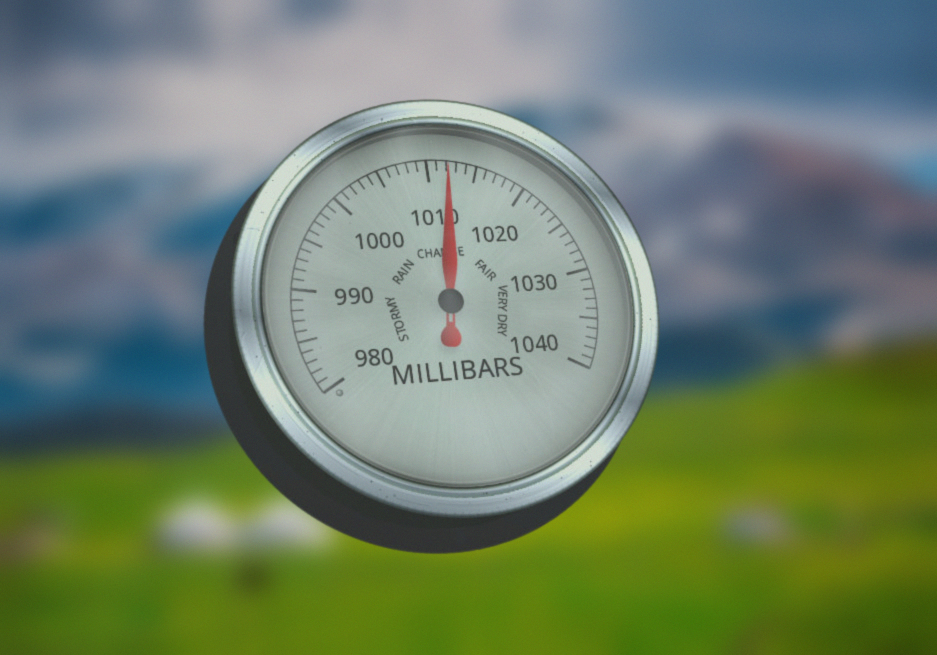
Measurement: 1012 mbar
